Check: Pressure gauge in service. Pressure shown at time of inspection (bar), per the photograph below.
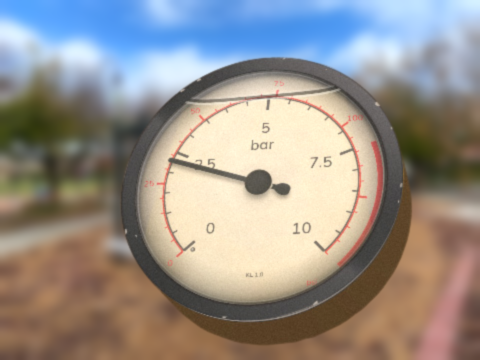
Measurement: 2.25 bar
